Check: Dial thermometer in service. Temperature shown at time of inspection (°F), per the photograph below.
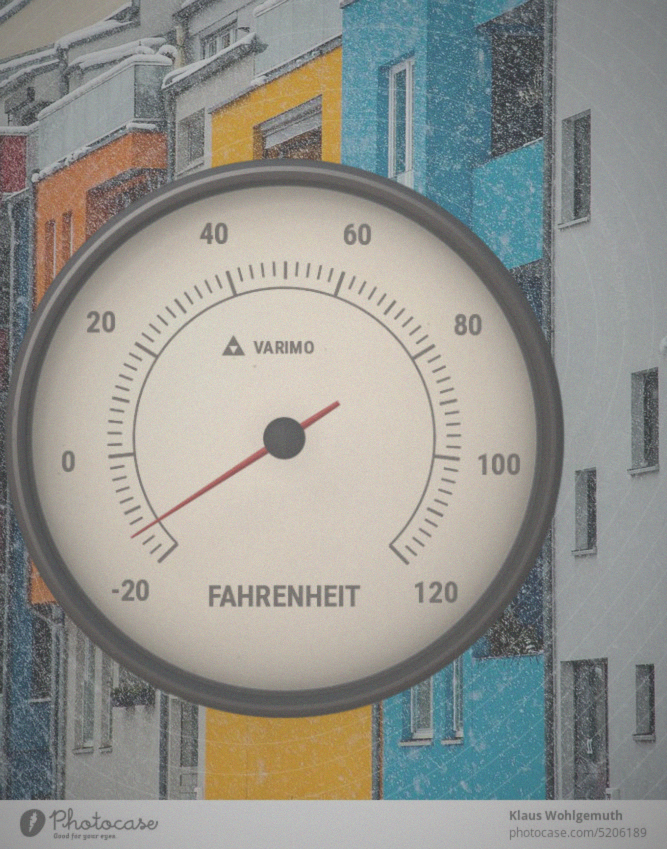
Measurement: -14 °F
